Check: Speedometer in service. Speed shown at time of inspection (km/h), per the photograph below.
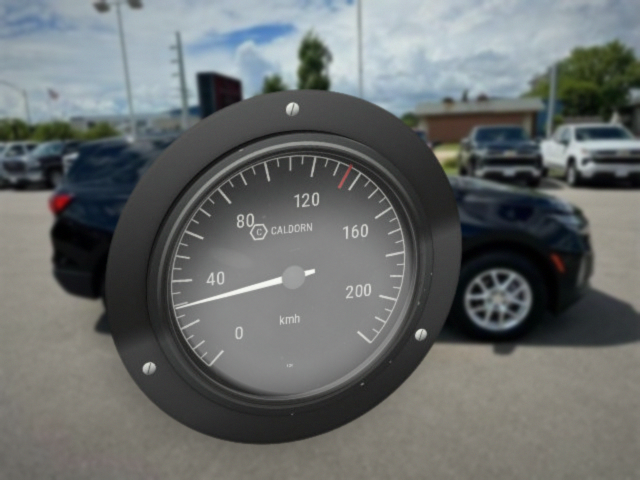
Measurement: 30 km/h
